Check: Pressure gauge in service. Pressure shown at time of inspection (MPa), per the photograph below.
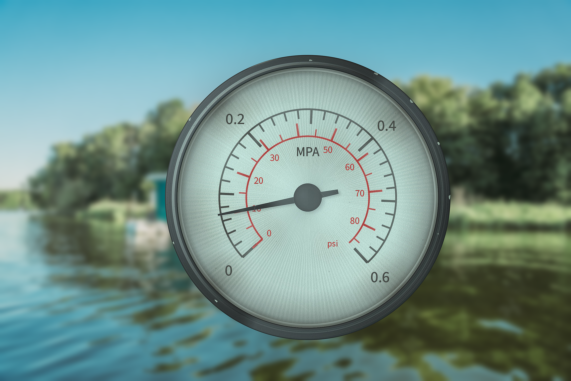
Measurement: 0.07 MPa
